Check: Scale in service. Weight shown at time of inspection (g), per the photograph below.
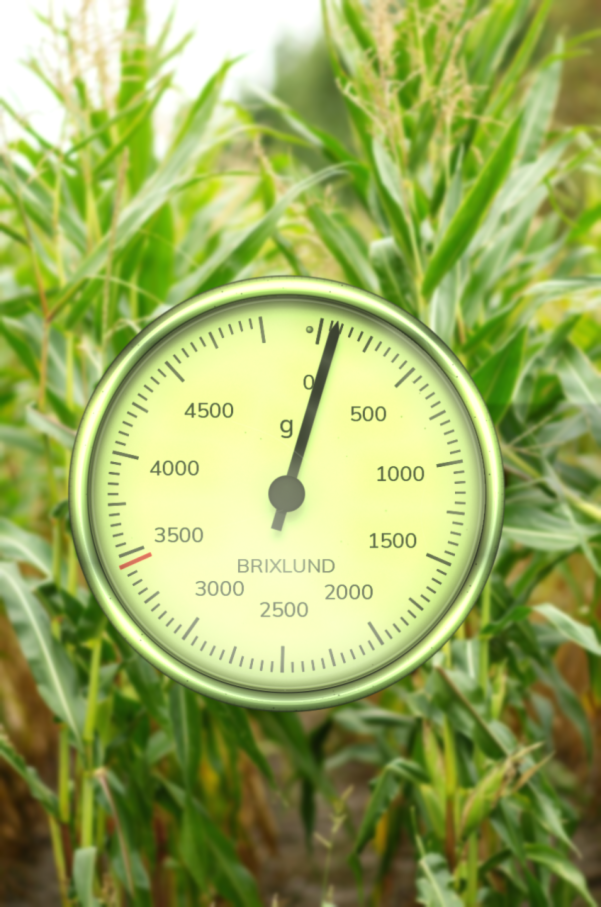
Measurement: 75 g
